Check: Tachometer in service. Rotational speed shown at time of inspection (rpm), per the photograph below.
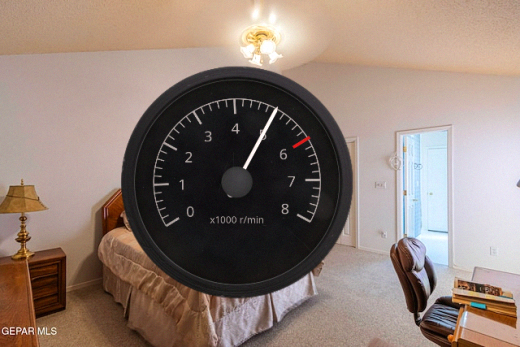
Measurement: 5000 rpm
